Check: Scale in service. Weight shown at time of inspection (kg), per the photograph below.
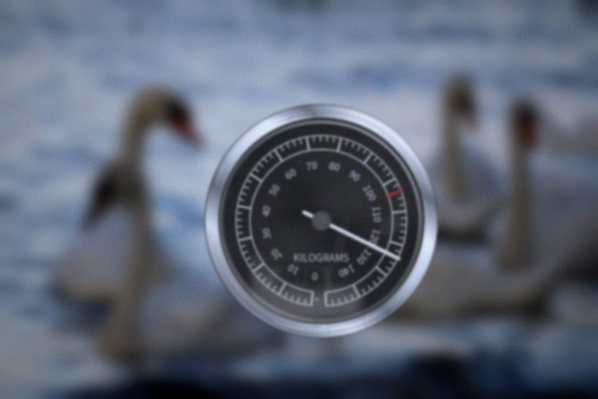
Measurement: 124 kg
